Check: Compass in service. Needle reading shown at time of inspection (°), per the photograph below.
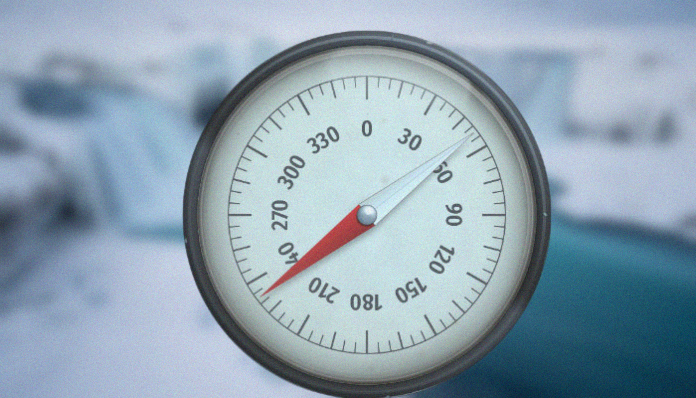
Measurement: 232.5 °
